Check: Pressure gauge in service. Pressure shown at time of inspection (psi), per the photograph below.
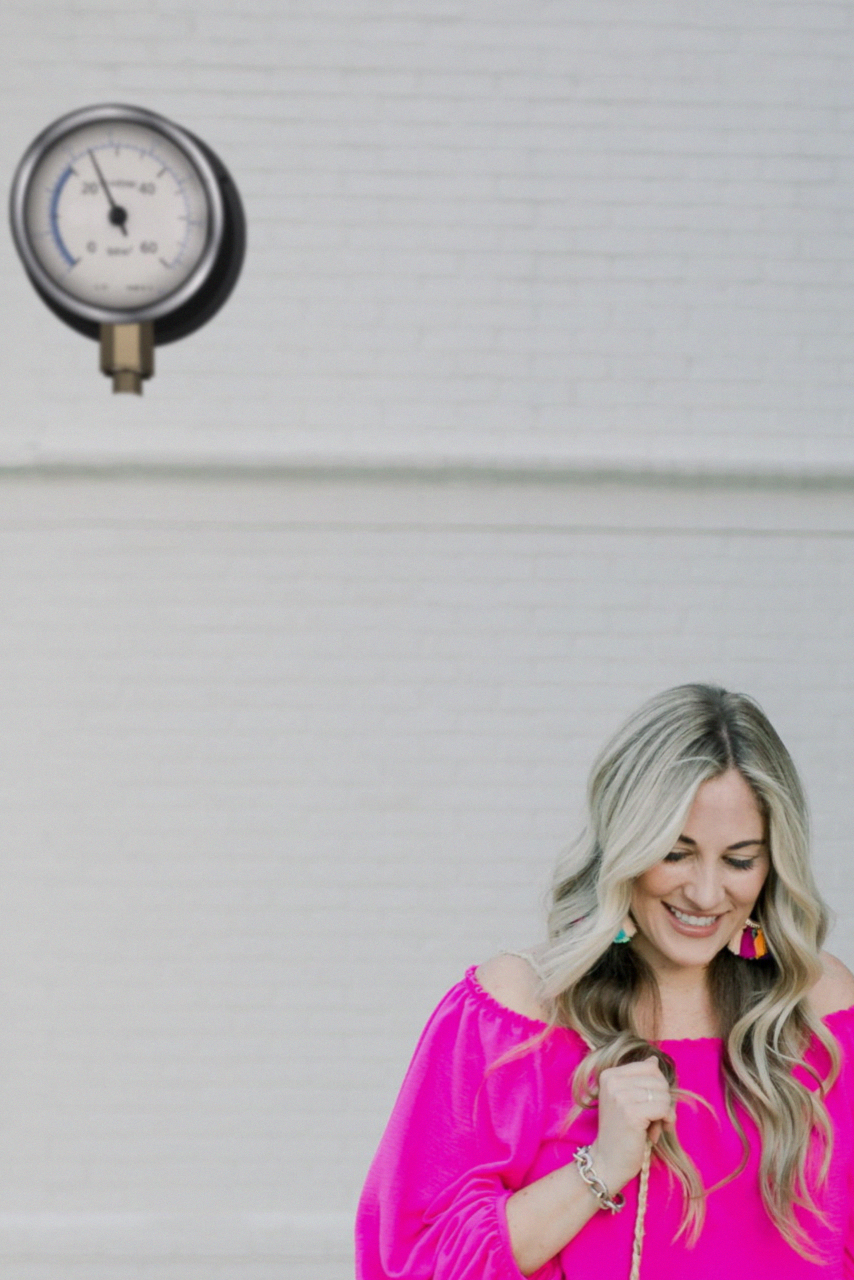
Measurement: 25 psi
